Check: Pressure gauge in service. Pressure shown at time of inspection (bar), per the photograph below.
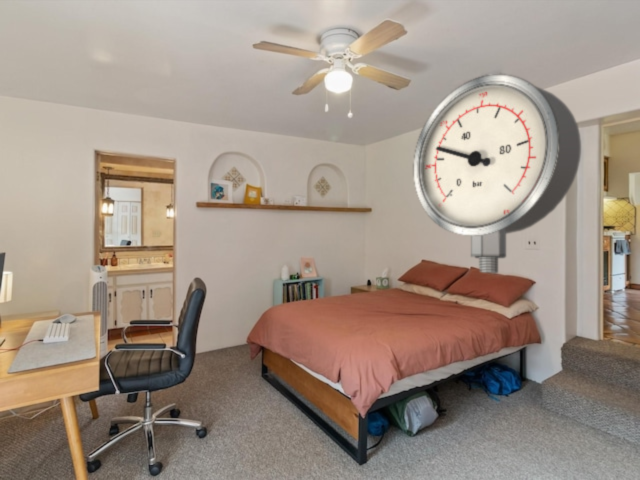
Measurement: 25 bar
